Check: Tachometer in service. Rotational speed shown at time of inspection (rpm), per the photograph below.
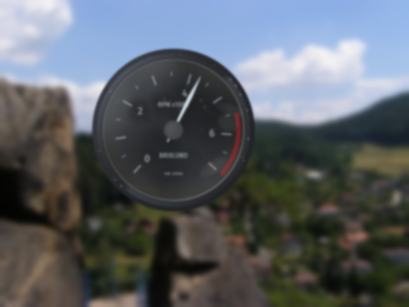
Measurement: 4250 rpm
